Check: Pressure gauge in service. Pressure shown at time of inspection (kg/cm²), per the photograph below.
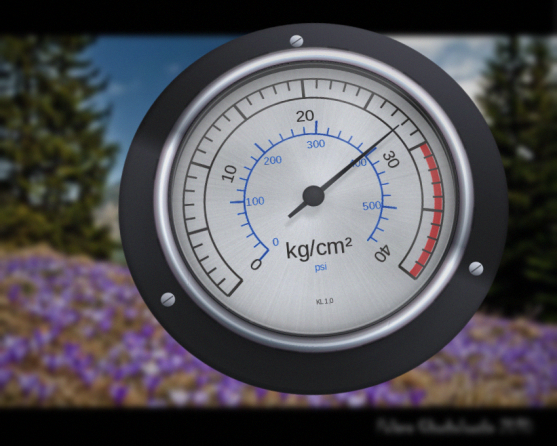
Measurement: 28 kg/cm²
